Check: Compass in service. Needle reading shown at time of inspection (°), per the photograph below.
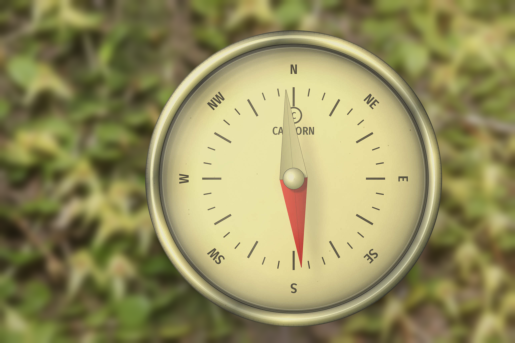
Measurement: 175 °
